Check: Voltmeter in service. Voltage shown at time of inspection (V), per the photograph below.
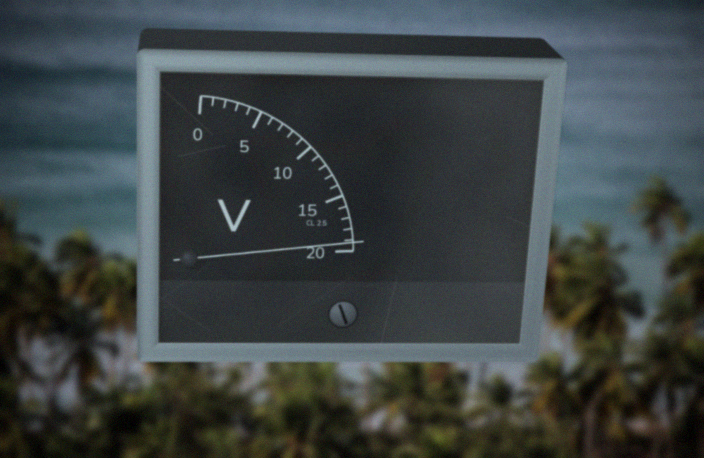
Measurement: 19 V
